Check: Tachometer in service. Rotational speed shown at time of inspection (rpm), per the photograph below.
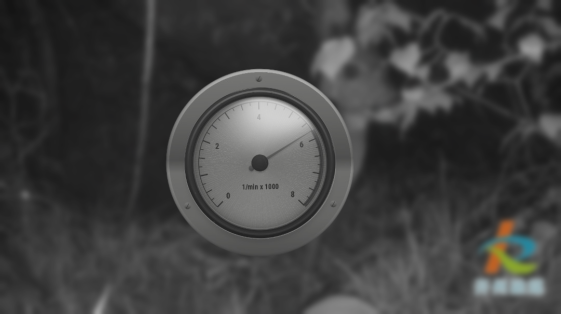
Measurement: 5750 rpm
